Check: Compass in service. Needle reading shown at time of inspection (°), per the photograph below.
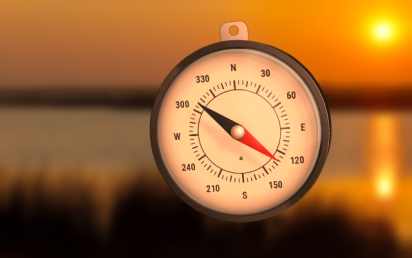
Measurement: 130 °
